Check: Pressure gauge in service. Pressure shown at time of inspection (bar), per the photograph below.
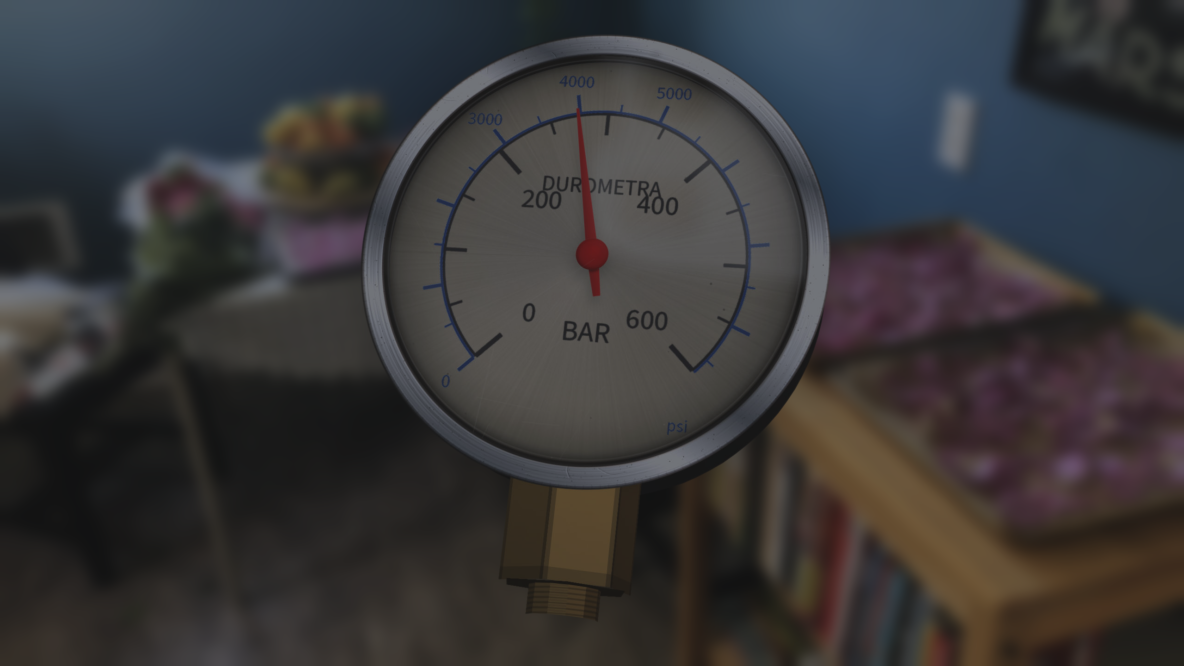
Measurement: 275 bar
